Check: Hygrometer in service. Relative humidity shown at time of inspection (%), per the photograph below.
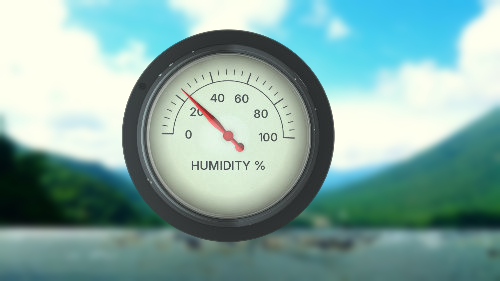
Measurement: 24 %
